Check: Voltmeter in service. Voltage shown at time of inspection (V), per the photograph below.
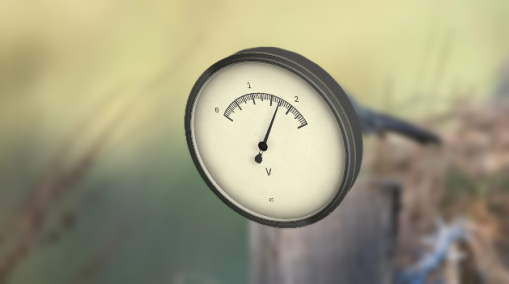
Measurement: 1.75 V
